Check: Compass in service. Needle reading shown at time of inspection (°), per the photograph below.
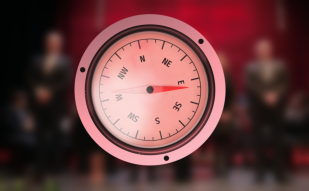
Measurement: 100 °
